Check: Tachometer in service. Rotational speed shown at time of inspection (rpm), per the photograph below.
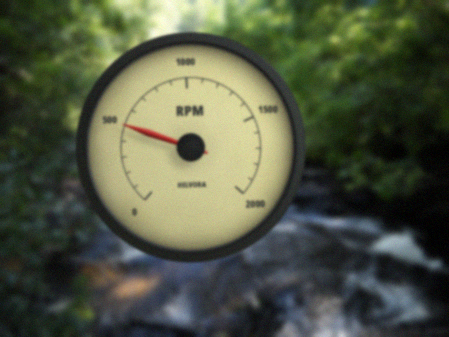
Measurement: 500 rpm
